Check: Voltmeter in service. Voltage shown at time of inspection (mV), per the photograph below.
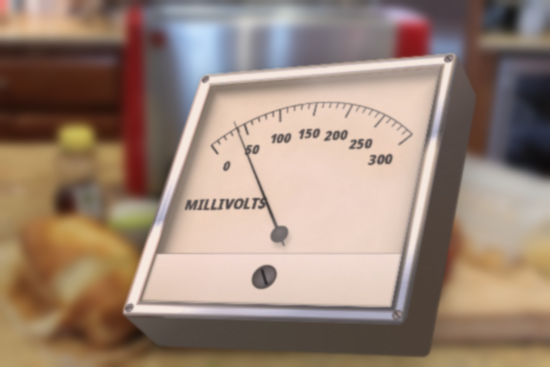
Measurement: 40 mV
